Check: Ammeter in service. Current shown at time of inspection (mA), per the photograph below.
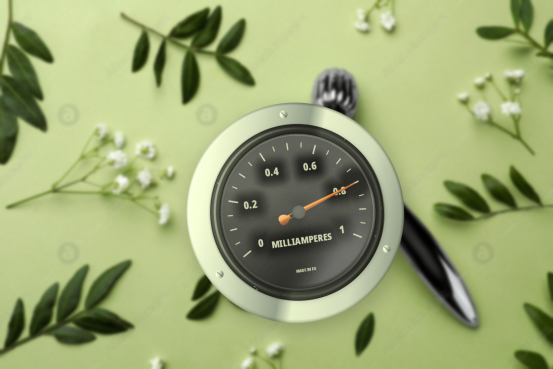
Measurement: 0.8 mA
